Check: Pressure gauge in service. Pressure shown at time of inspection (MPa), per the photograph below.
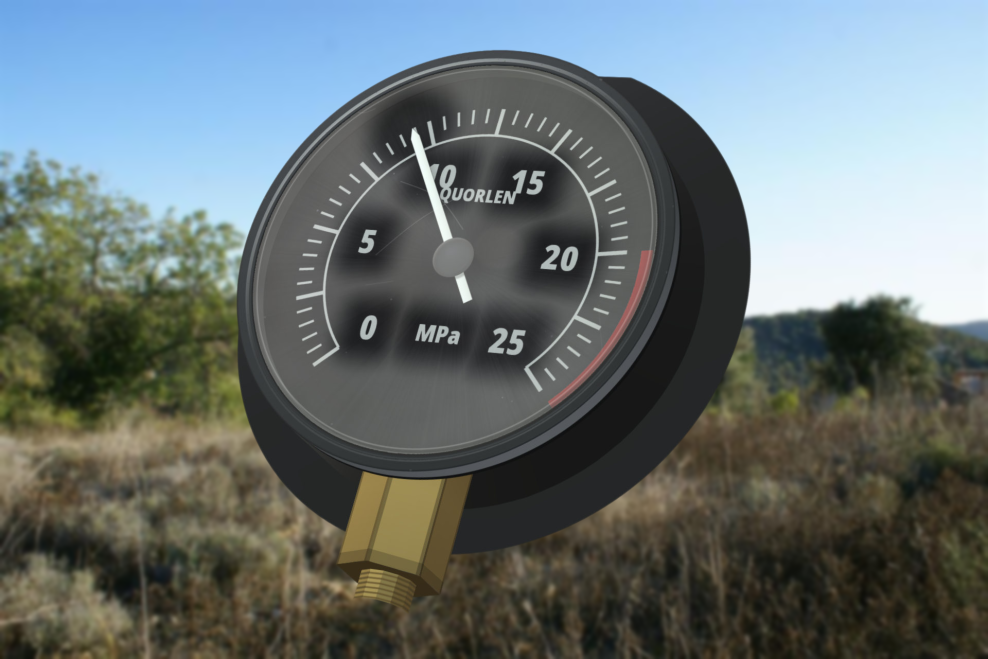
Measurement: 9.5 MPa
